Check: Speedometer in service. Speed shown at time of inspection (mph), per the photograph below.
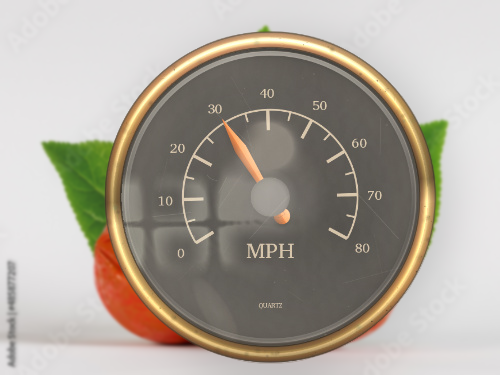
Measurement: 30 mph
